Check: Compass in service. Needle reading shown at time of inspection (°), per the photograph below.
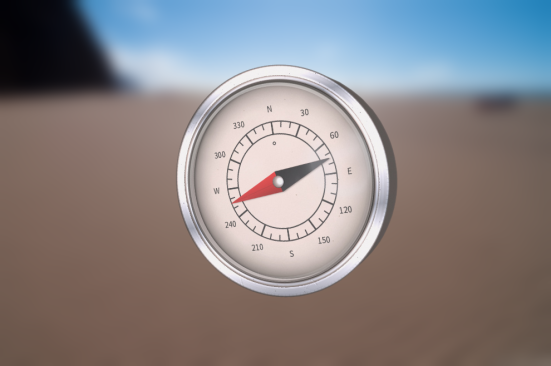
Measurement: 255 °
